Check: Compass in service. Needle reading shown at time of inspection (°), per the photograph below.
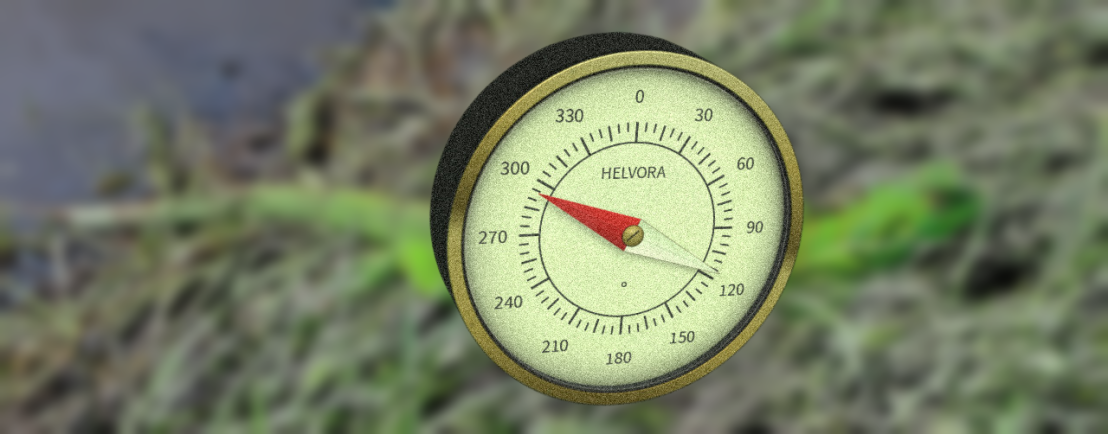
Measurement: 295 °
